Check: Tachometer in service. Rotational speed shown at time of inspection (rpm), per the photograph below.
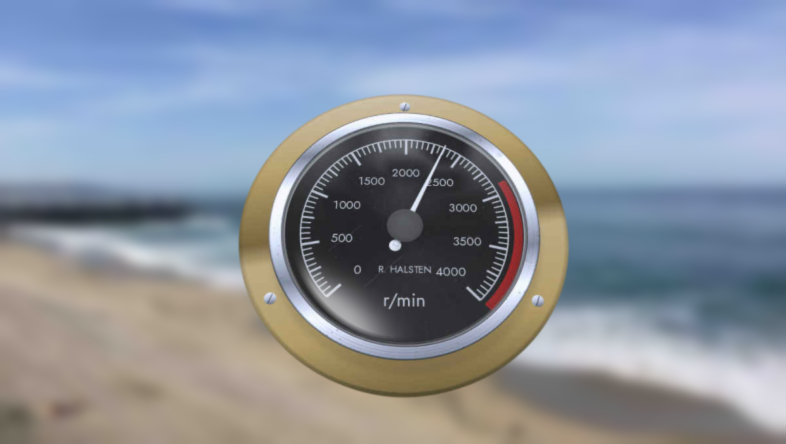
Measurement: 2350 rpm
